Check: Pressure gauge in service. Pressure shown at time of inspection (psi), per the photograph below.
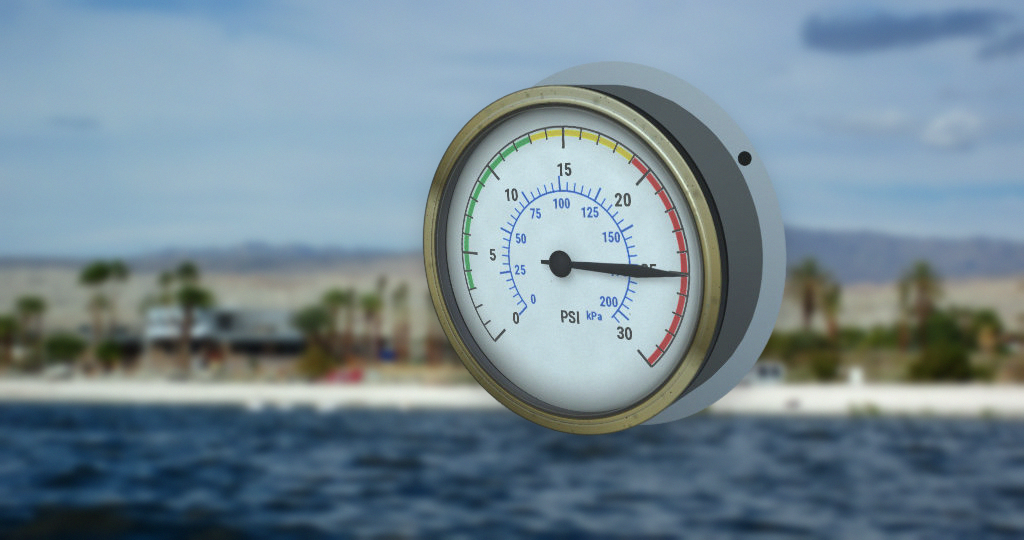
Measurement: 25 psi
